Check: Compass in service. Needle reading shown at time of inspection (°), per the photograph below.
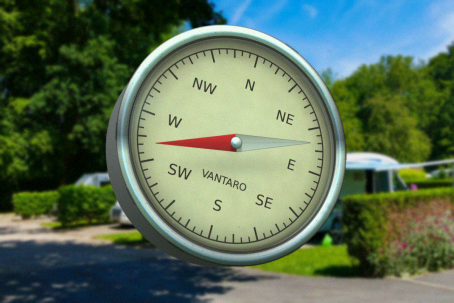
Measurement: 250 °
